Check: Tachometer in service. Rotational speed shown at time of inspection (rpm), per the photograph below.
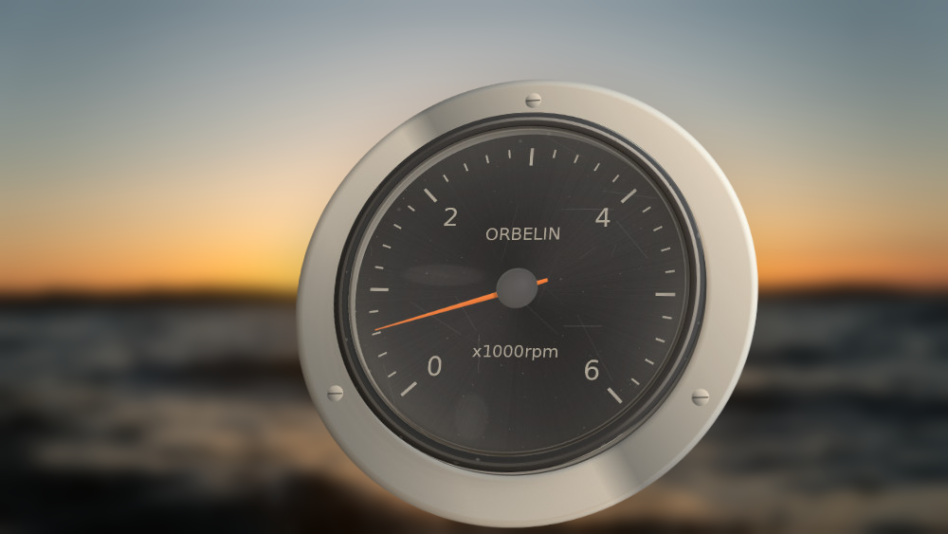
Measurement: 600 rpm
